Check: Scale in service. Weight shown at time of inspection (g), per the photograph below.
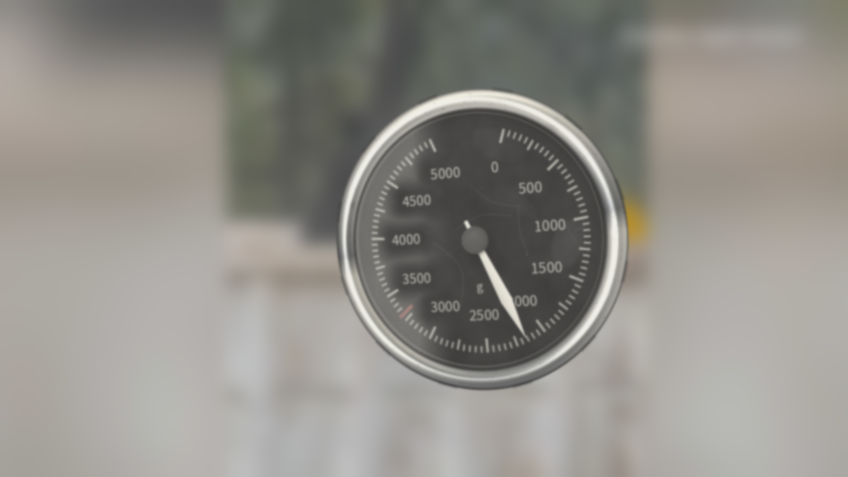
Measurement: 2150 g
